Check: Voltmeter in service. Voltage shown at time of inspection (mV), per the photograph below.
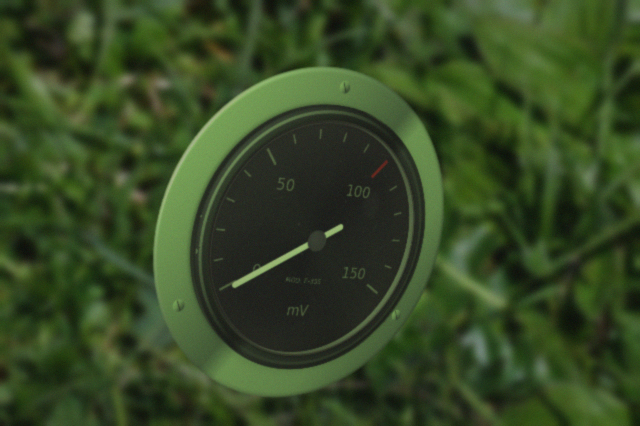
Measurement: 0 mV
